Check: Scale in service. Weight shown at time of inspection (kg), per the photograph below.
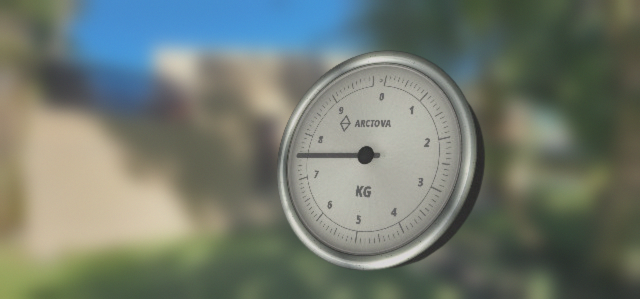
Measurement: 7.5 kg
